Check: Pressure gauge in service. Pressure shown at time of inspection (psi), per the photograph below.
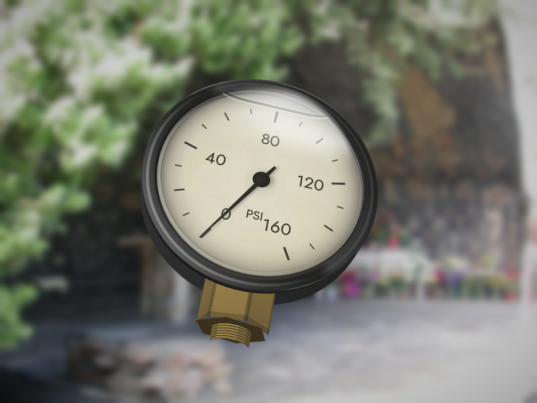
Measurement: 0 psi
